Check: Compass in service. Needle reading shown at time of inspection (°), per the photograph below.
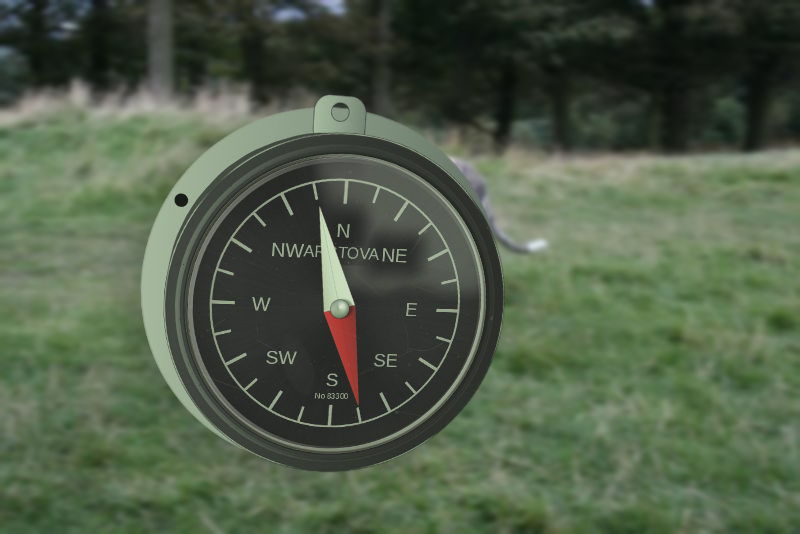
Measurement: 165 °
